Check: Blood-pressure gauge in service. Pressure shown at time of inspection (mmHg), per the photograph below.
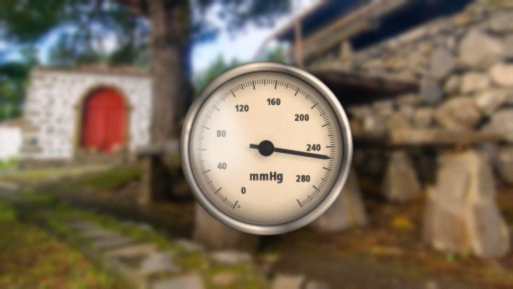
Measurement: 250 mmHg
